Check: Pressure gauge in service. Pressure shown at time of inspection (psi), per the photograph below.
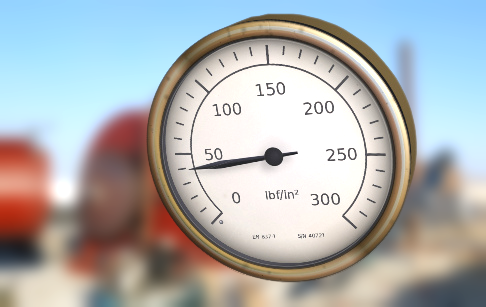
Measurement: 40 psi
